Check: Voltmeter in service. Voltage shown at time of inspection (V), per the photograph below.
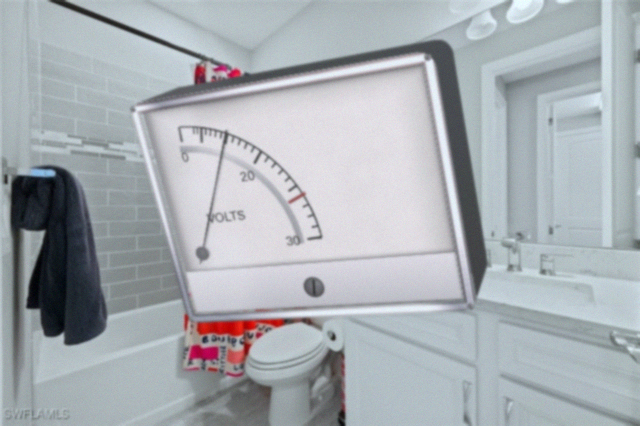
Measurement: 15 V
